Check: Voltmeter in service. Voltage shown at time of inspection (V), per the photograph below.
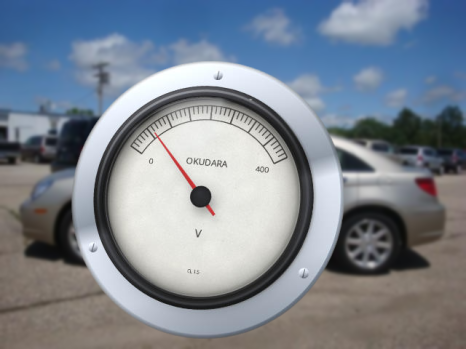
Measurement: 60 V
